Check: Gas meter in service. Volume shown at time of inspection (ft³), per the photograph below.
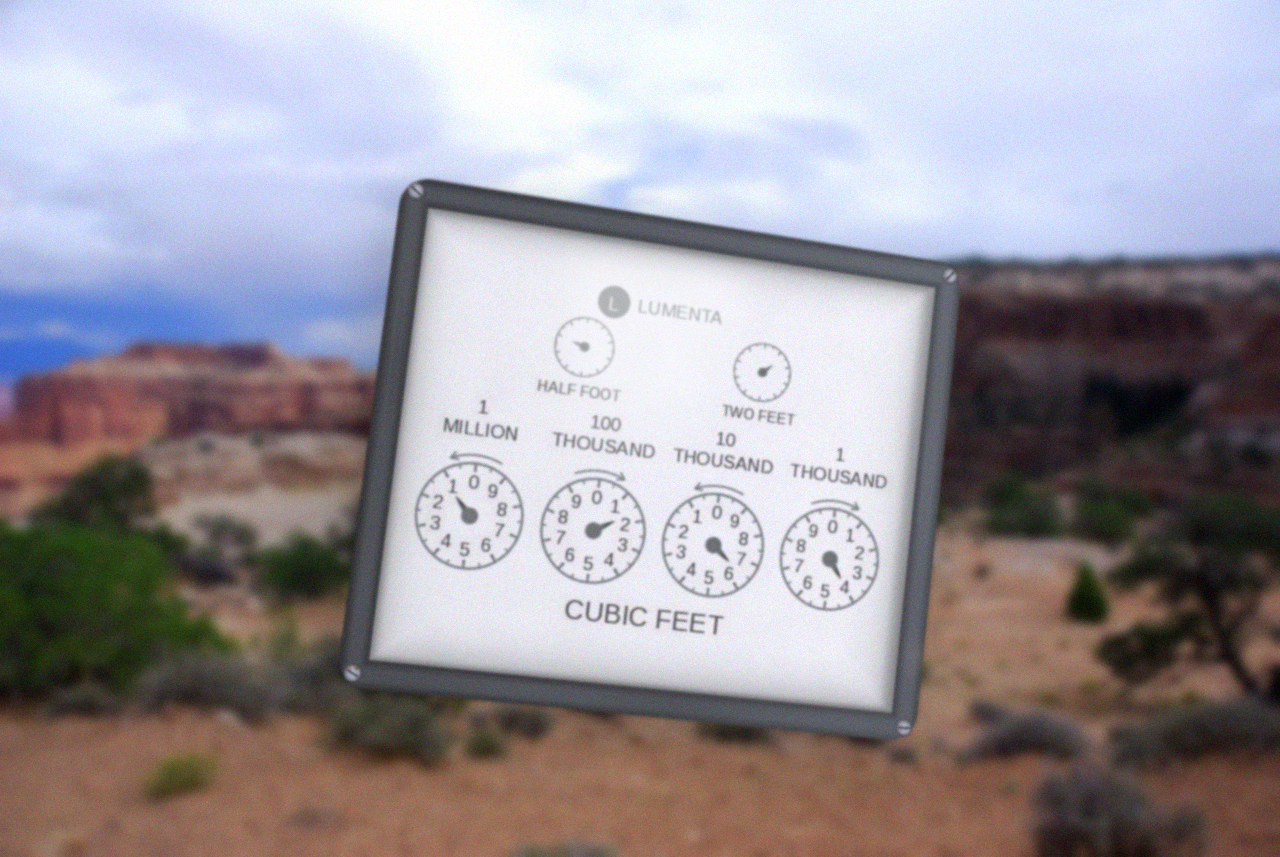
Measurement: 116400 ft³
